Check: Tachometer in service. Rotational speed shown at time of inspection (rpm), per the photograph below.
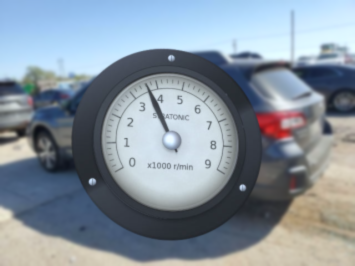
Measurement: 3600 rpm
